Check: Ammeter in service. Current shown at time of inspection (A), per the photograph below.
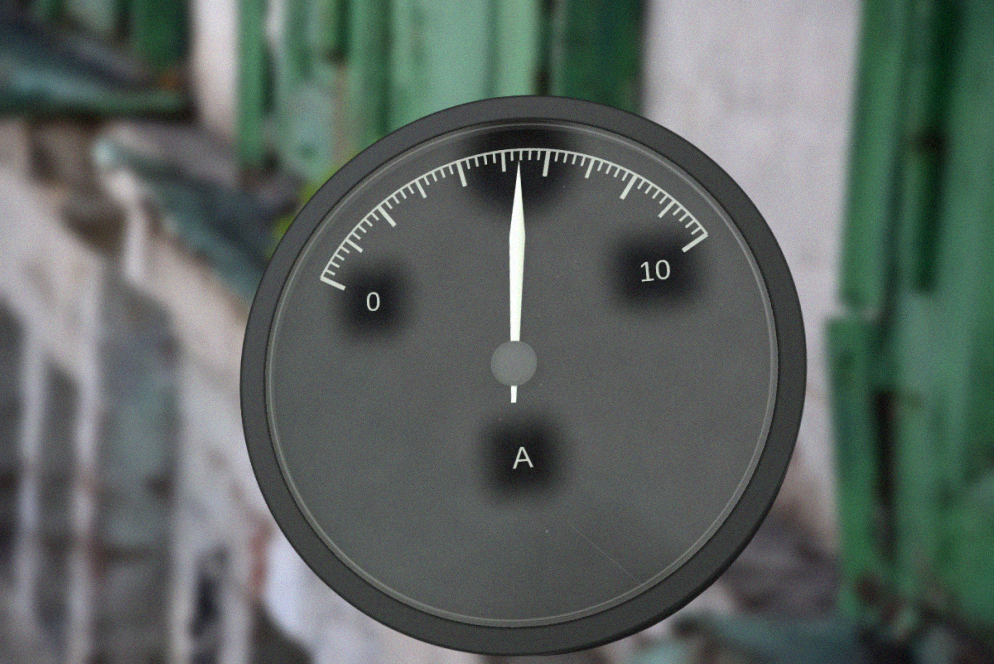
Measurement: 5.4 A
